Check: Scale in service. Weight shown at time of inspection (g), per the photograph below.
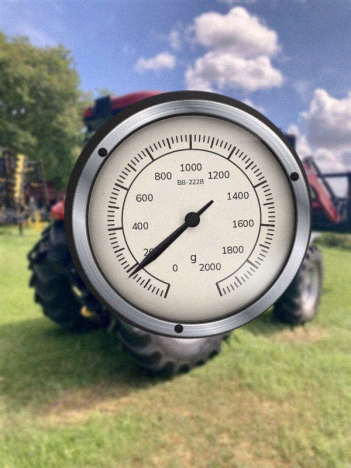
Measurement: 180 g
